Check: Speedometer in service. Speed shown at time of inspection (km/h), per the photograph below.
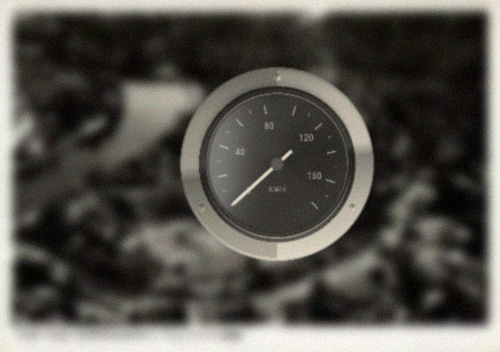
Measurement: 0 km/h
